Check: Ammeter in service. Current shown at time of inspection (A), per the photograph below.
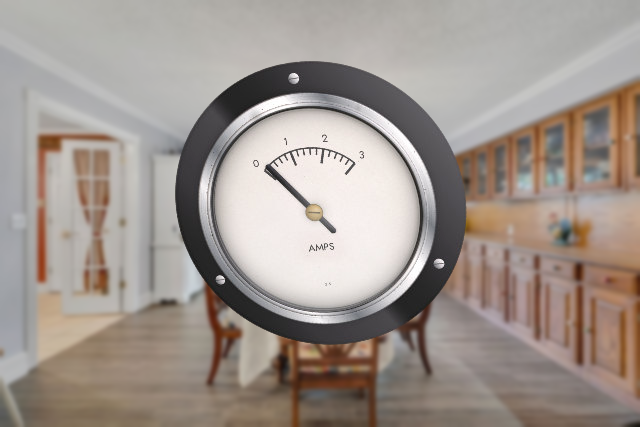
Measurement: 0.2 A
